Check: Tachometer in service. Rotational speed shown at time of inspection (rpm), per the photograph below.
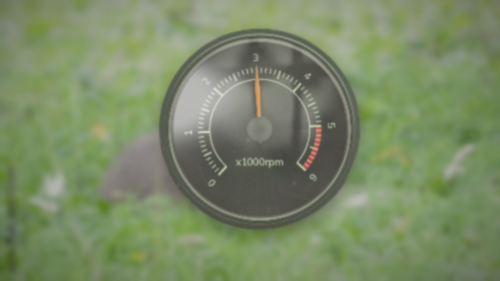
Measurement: 3000 rpm
